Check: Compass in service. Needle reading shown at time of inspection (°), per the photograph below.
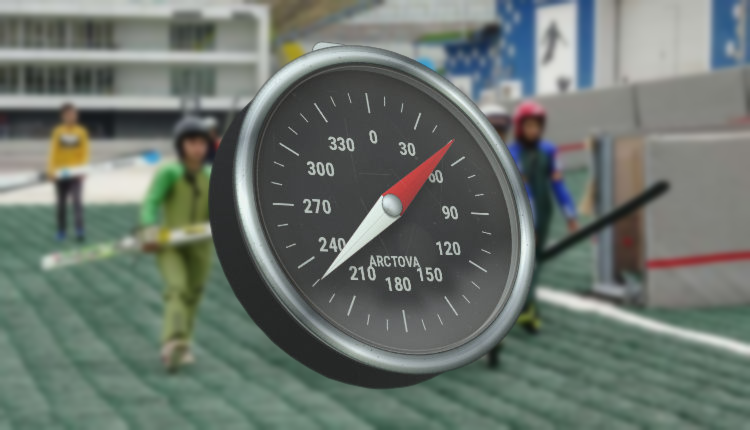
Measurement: 50 °
